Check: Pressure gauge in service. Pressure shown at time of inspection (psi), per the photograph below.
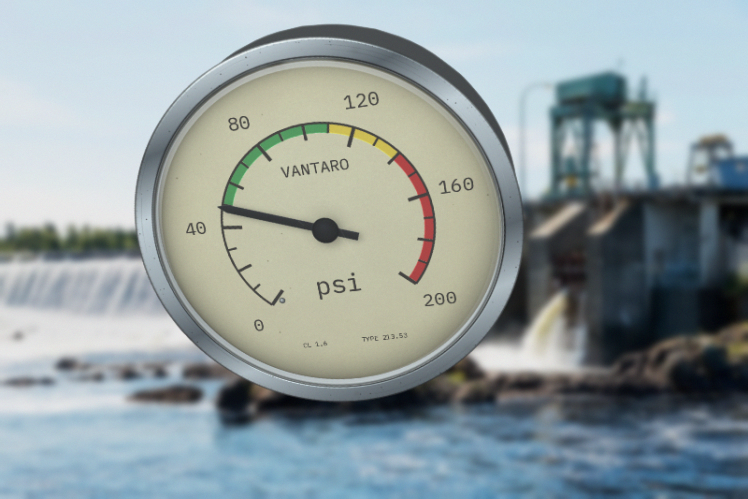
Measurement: 50 psi
